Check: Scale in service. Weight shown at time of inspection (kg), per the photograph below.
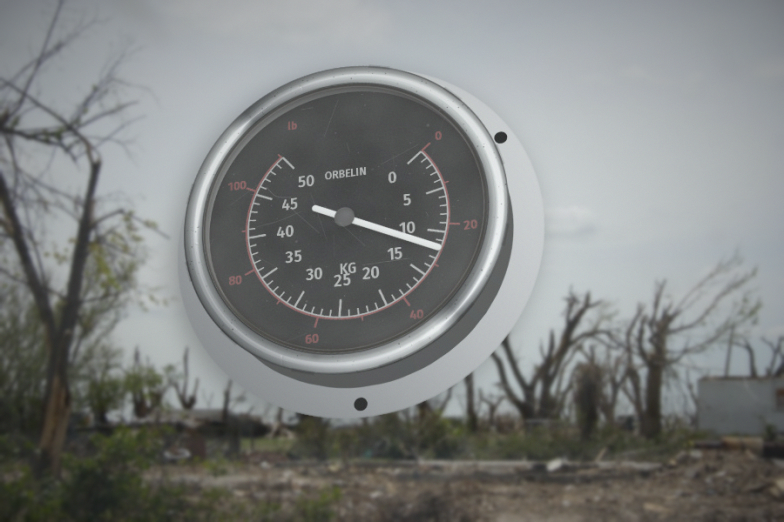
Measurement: 12 kg
